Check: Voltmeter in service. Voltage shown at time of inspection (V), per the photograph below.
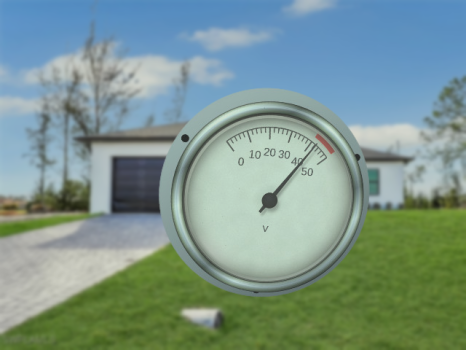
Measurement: 42 V
